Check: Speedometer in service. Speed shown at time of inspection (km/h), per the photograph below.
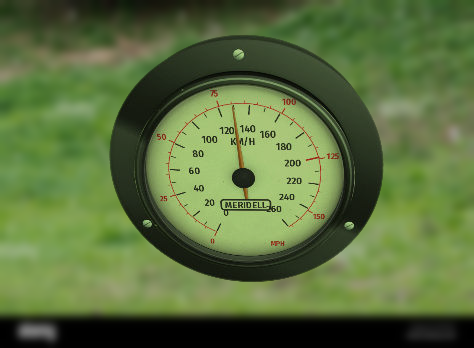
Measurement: 130 km/h
